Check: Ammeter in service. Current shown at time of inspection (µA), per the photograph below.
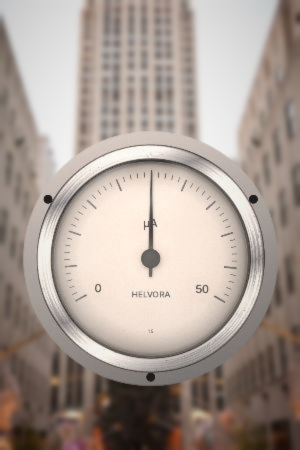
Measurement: 25 µA
